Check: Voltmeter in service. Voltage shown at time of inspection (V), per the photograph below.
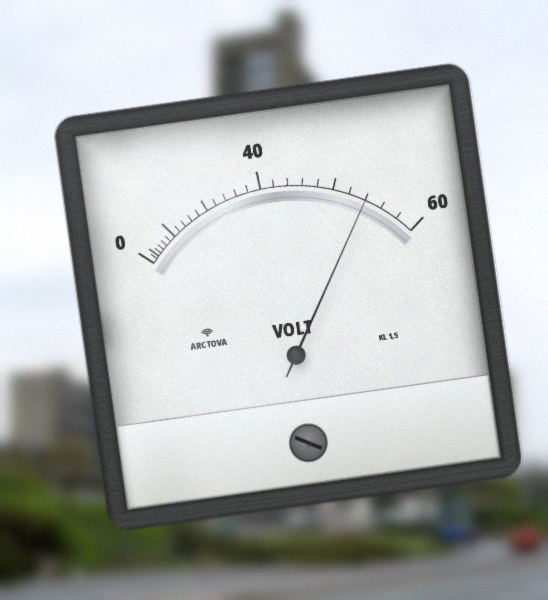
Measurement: 54 V
